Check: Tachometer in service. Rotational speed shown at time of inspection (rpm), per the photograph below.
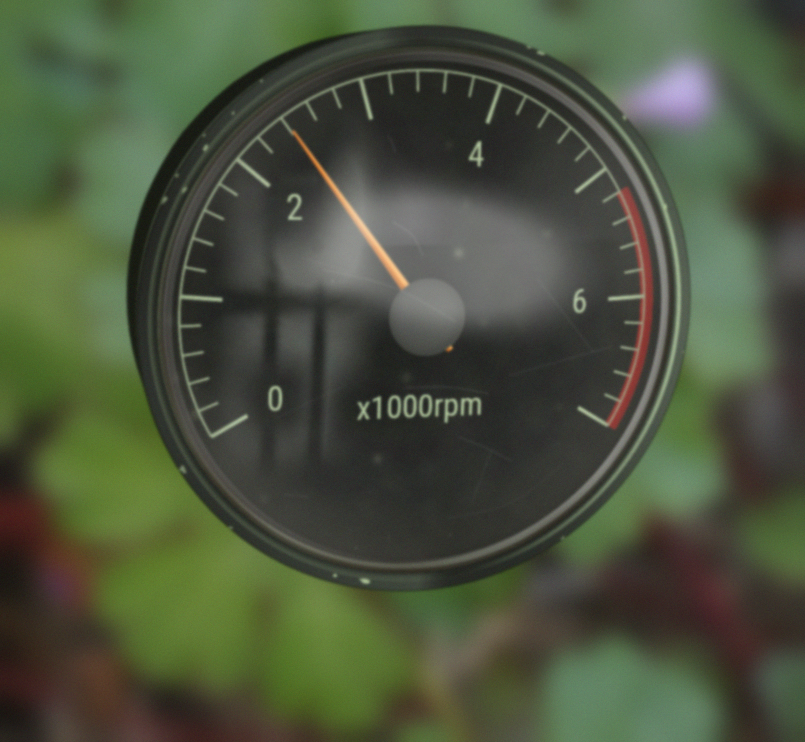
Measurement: 2400 rpm
